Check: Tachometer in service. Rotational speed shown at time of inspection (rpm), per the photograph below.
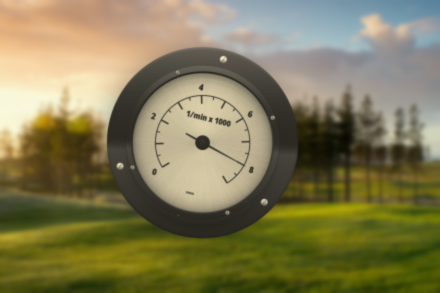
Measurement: 8000 rpm
